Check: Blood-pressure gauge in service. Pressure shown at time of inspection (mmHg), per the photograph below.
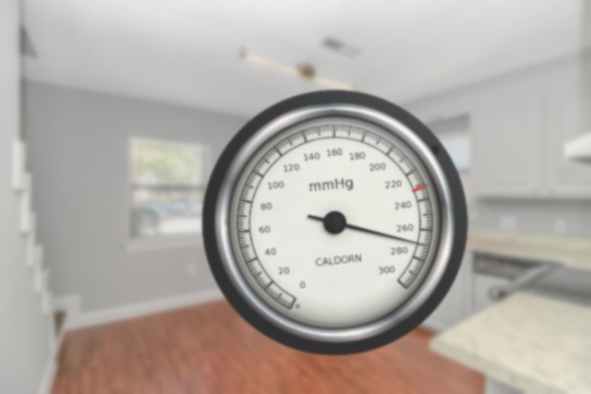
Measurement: 270 mmHg
